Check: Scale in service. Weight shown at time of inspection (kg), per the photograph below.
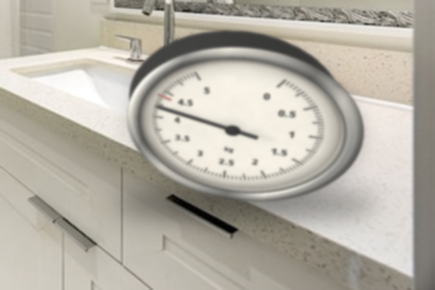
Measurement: 4.25 kg
